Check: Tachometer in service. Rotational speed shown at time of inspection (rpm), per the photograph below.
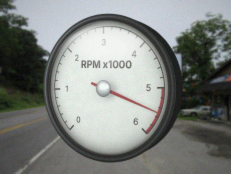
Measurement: 5500 rpm
